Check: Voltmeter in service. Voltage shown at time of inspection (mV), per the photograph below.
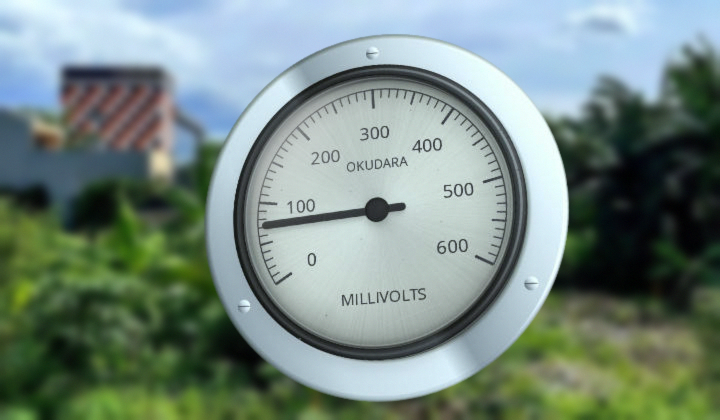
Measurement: 70 mV
